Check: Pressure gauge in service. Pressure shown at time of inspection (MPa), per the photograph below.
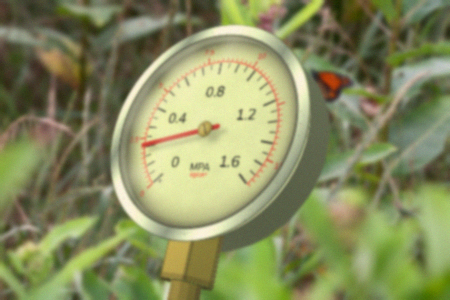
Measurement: 0.2 MPa
